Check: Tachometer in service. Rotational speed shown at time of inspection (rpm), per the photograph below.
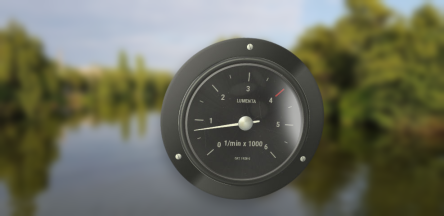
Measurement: 750 rpm
